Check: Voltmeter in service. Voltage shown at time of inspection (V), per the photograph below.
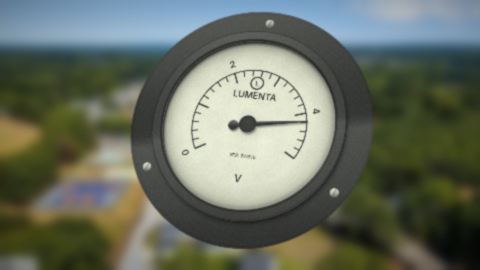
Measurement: 4.2 V
